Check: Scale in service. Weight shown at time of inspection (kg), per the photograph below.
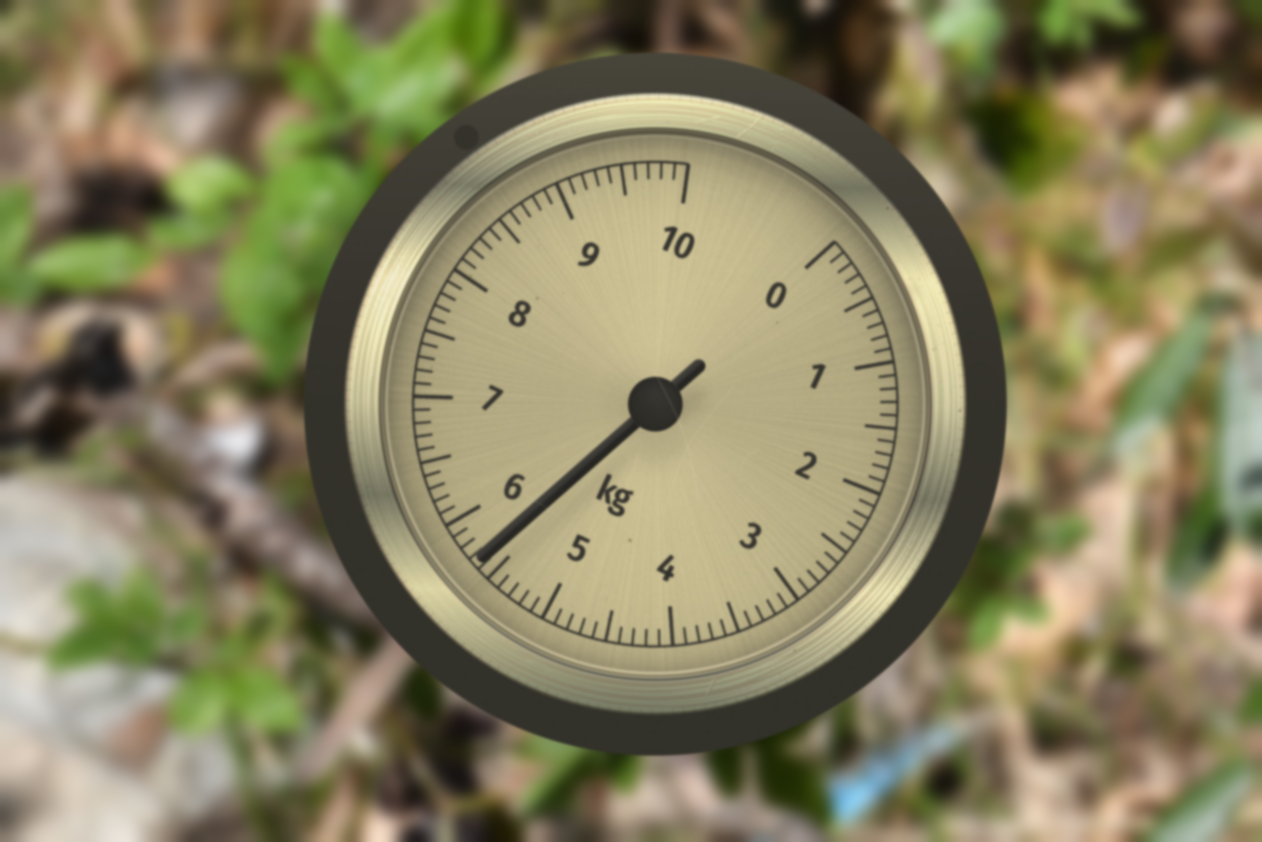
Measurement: 5.65 kg
